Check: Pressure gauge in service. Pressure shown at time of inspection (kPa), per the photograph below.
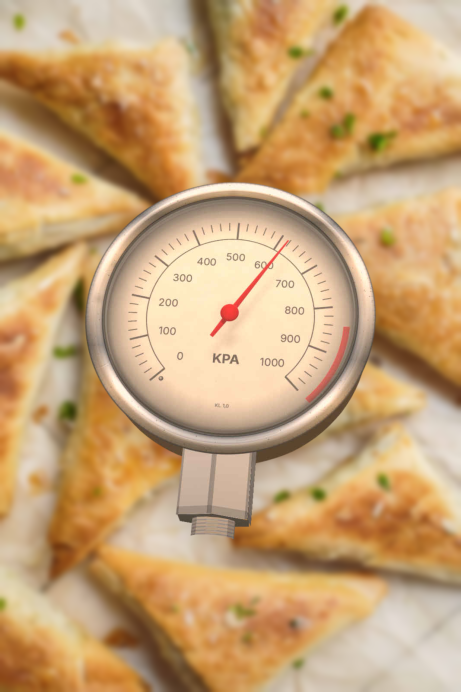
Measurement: 620 kPa
